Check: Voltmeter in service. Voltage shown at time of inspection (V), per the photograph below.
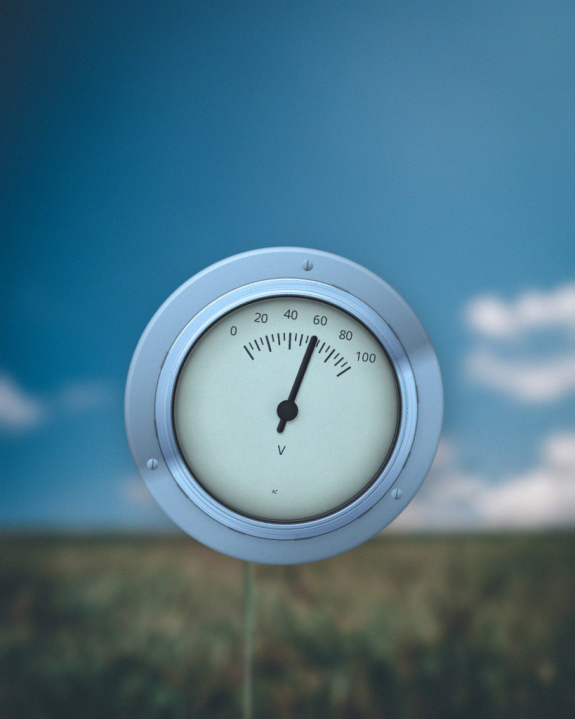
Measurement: 60 V
